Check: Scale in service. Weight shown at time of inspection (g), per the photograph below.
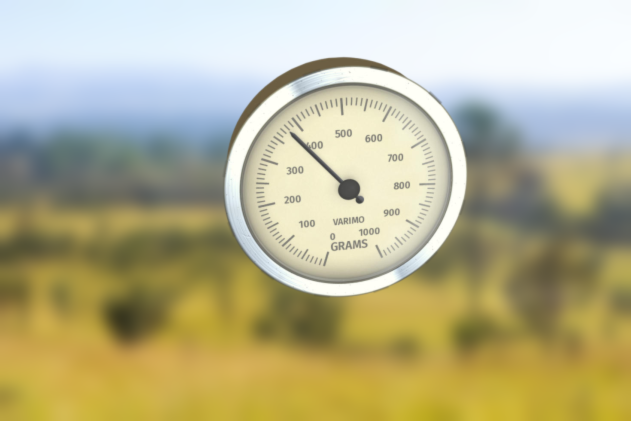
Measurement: 380 g
